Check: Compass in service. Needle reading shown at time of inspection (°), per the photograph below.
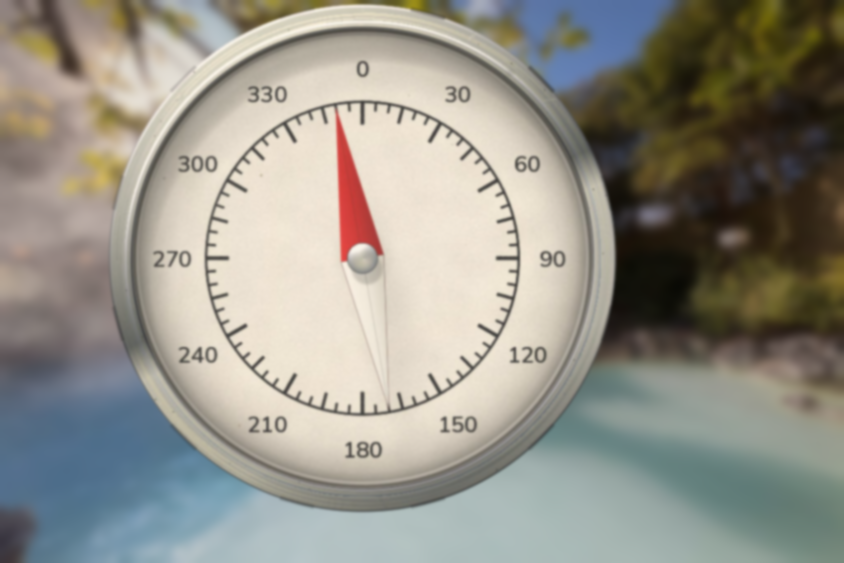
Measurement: 350 °
